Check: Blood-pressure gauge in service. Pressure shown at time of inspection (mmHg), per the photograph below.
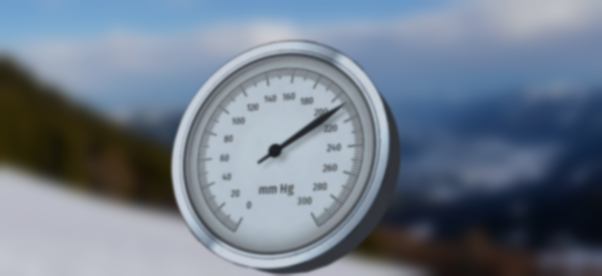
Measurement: 210 mmHg
